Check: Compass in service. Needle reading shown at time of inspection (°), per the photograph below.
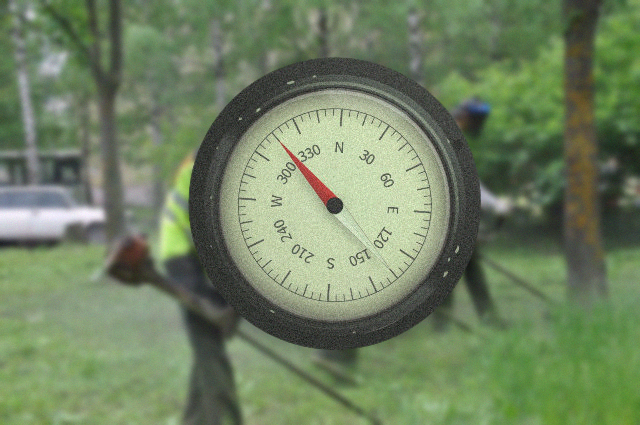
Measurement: 315 °
